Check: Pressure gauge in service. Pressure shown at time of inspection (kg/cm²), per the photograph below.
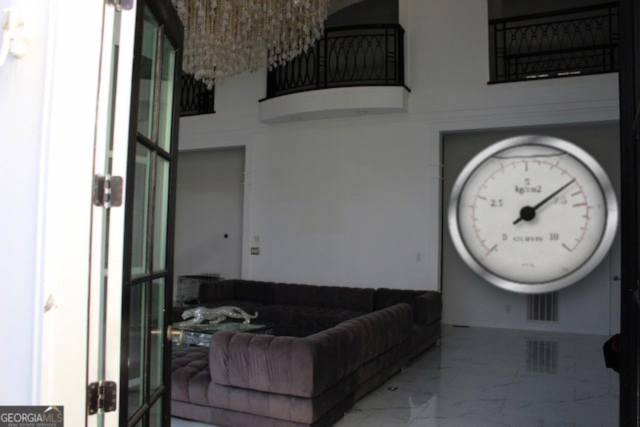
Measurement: 7 kg/cm²
